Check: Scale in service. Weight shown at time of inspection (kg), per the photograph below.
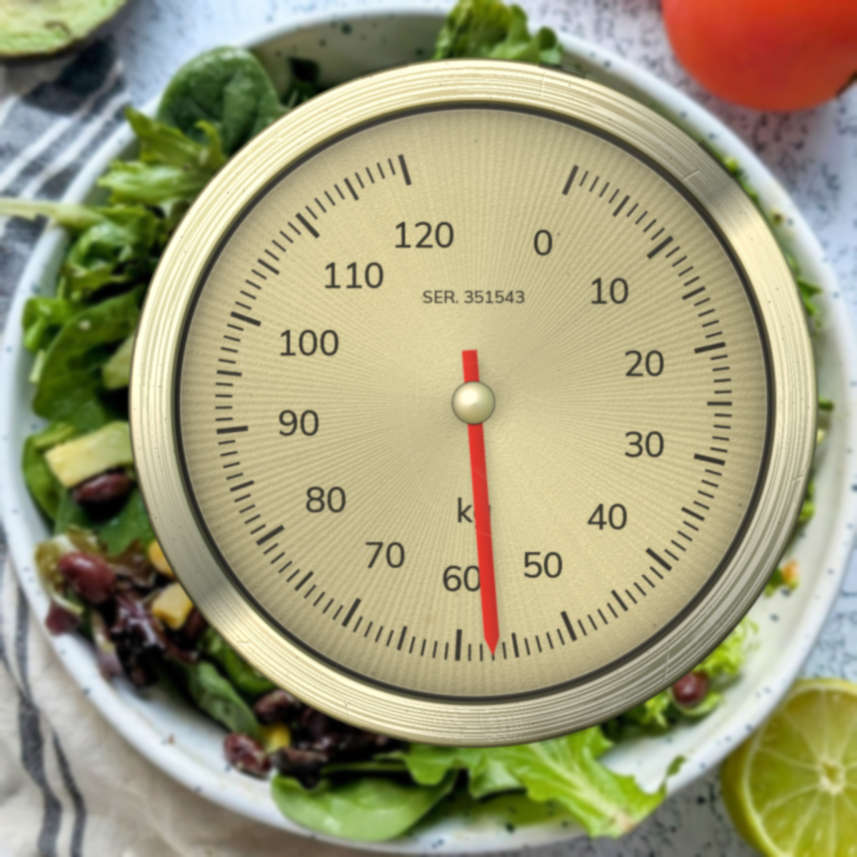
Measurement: 57 kg
